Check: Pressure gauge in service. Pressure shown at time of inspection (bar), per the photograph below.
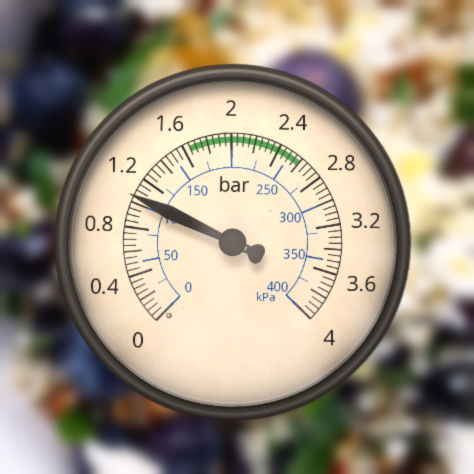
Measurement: 1.05 bar
